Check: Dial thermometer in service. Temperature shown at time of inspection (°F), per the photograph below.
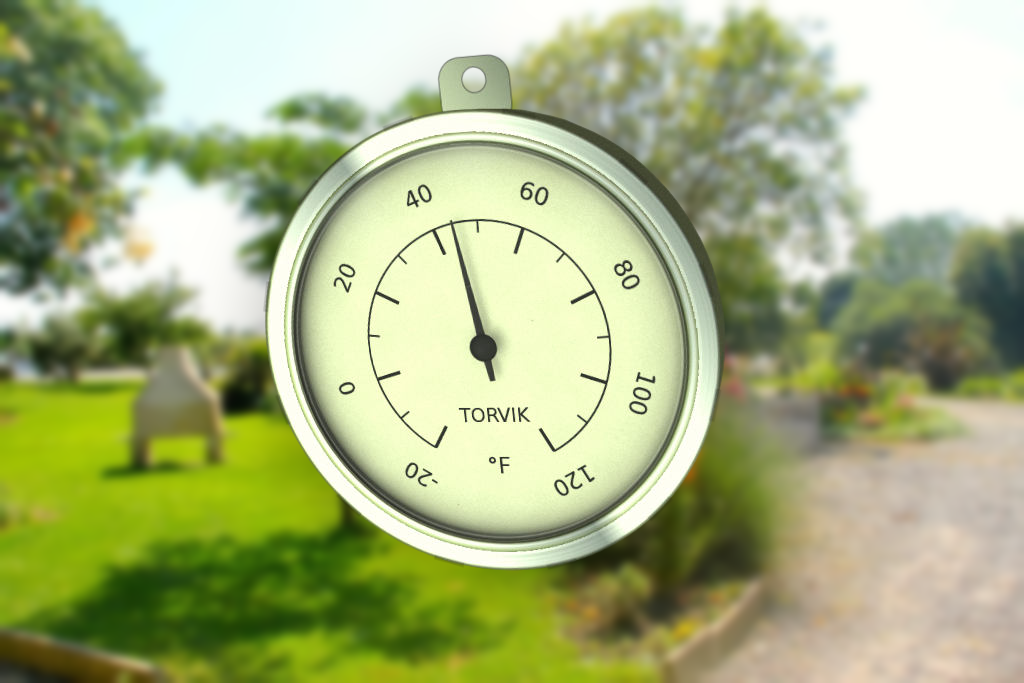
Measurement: 45 °F
